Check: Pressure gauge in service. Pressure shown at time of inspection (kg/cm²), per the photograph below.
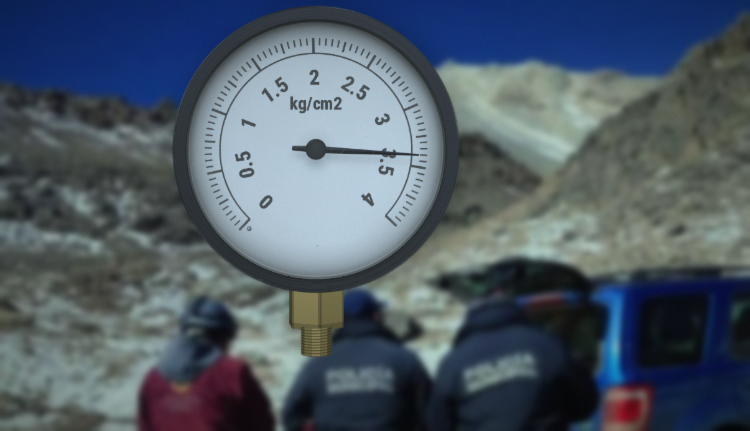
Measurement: 3.4 kg/cm²
